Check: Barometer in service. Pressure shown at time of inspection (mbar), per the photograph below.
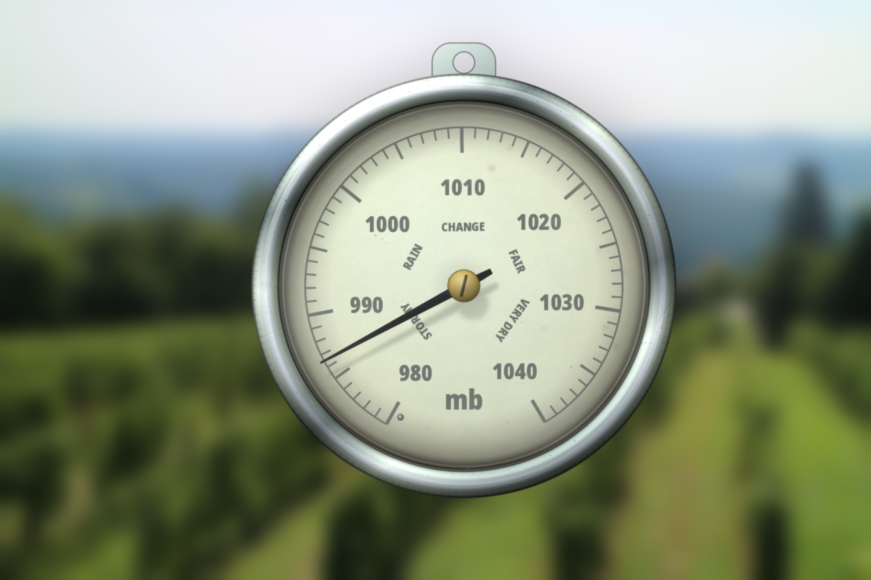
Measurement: 986.5 mbar
